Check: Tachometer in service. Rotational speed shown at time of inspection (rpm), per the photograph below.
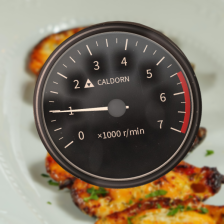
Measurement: 1000 rpm
